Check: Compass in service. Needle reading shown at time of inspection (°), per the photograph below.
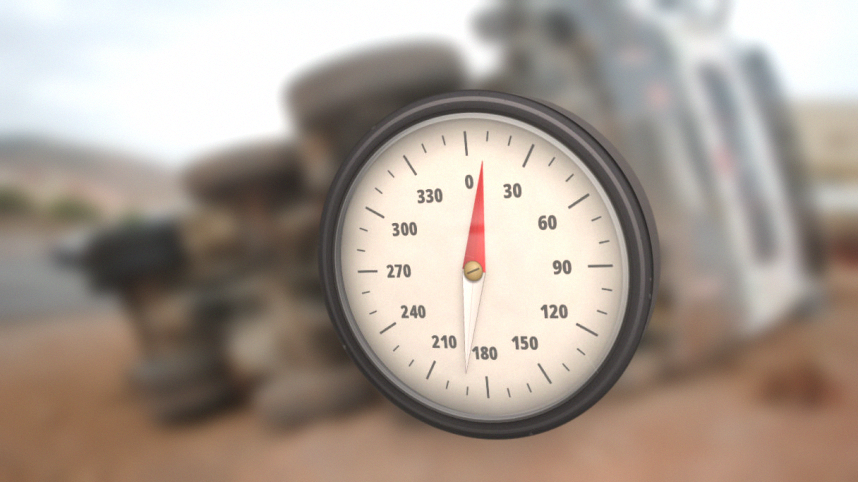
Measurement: 10 °
